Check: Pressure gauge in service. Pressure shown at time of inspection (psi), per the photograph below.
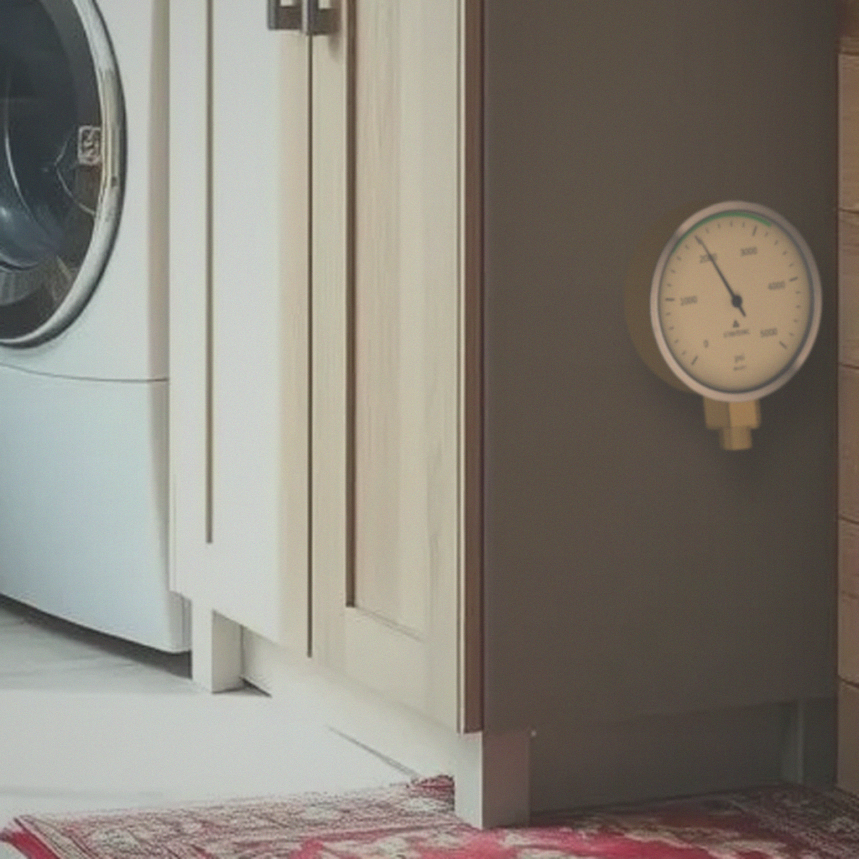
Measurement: 2000 psi
